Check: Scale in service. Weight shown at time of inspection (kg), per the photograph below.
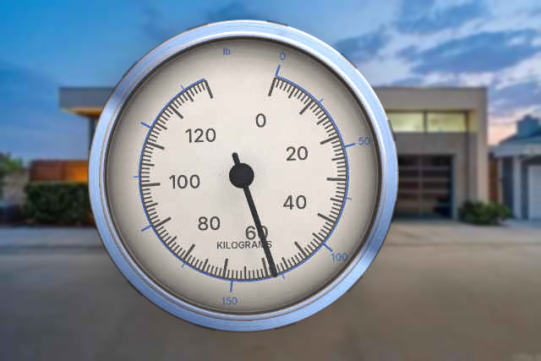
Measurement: 58 kg
